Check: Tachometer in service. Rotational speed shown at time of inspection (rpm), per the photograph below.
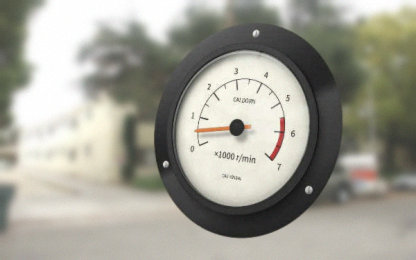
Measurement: 500 rpm
